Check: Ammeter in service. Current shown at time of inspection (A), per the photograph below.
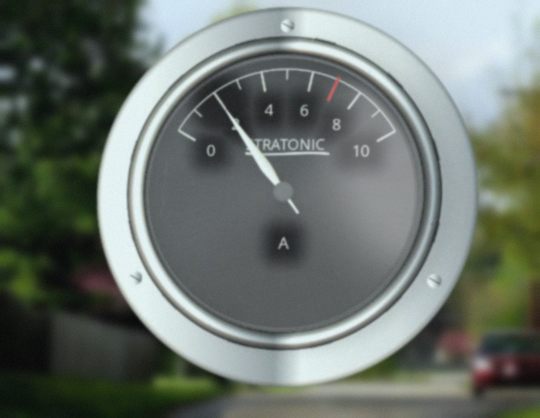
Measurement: 2 A
